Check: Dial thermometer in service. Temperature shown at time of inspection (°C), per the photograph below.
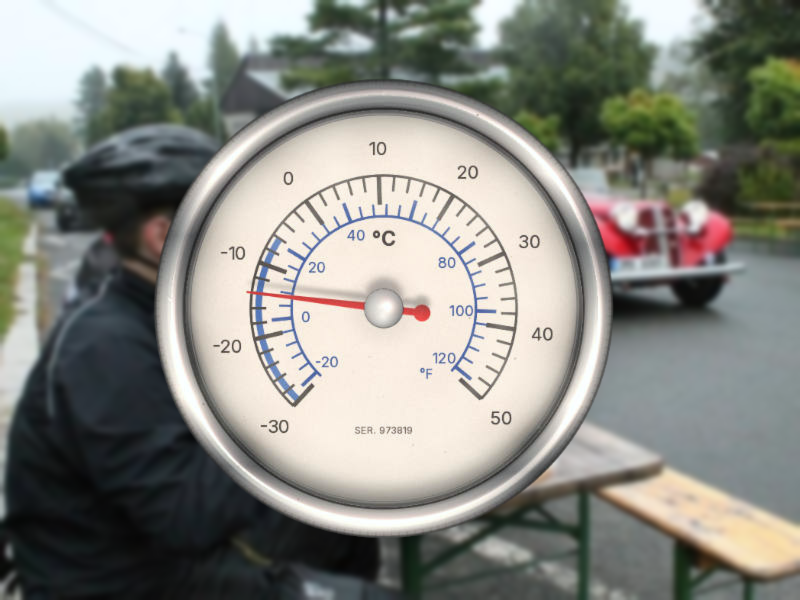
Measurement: -14 °C
